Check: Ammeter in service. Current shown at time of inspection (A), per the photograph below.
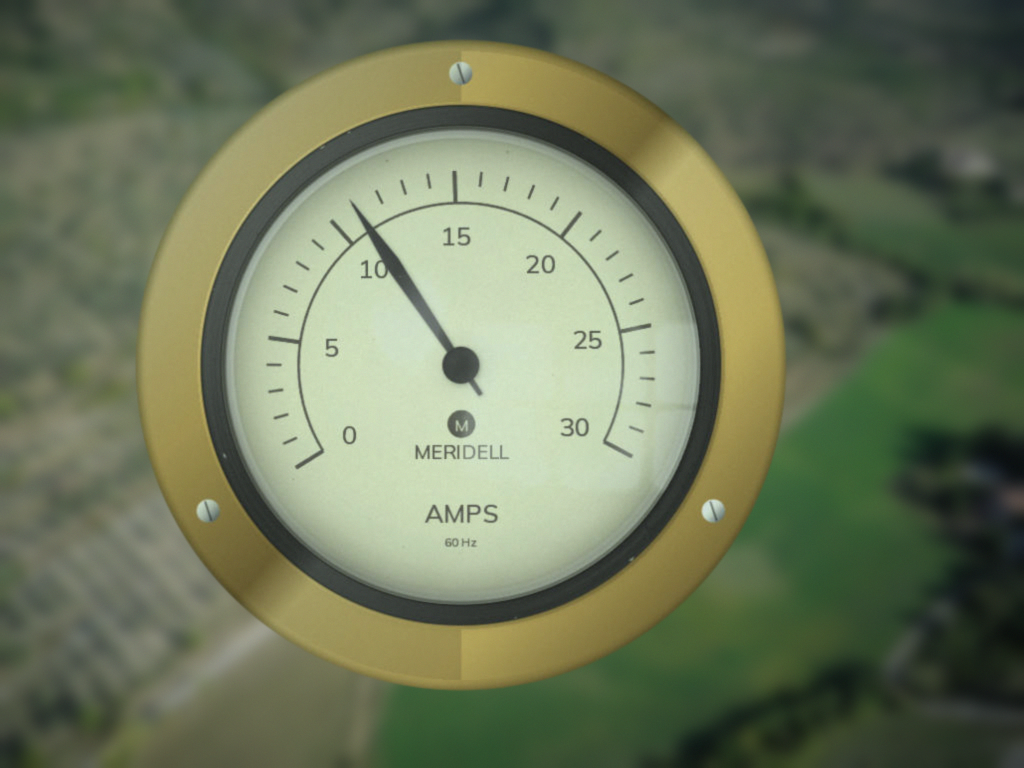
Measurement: 11 A
